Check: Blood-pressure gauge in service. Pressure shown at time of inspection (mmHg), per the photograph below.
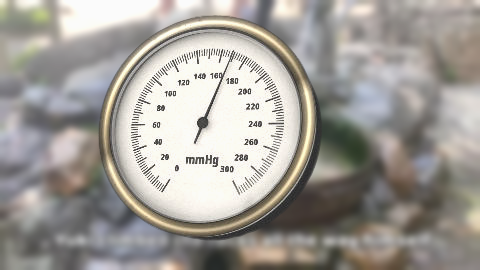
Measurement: 170 mmHg
